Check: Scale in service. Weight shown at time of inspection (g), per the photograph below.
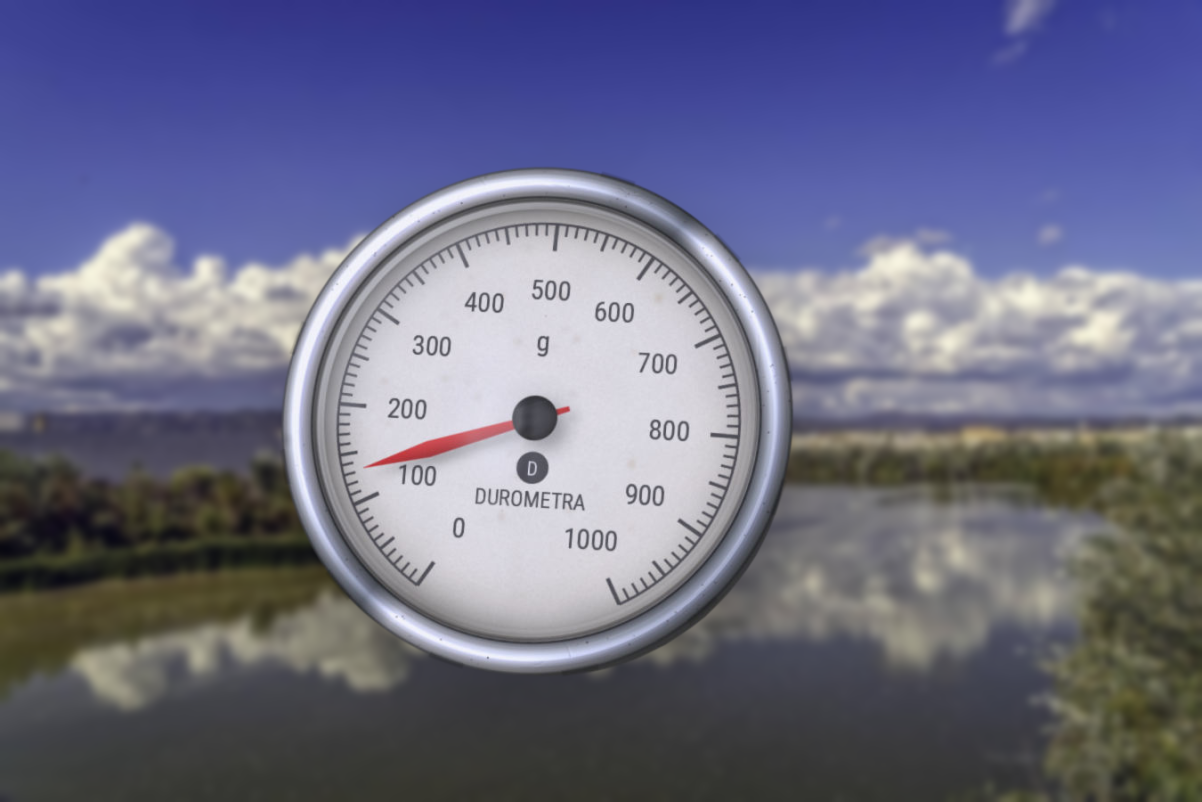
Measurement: 130 g
